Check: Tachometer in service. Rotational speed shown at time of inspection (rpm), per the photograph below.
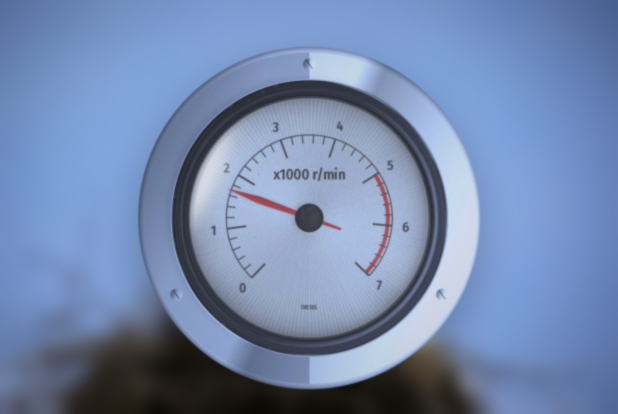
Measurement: 1700 rpm
